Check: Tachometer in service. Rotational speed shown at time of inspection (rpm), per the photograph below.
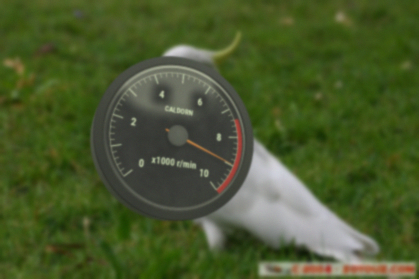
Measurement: 9000 rpm
